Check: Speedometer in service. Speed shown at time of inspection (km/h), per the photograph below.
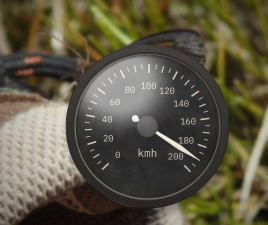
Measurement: 190 km/h
